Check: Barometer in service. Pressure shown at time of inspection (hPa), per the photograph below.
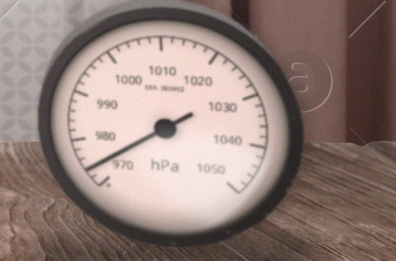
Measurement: 974 hPa
